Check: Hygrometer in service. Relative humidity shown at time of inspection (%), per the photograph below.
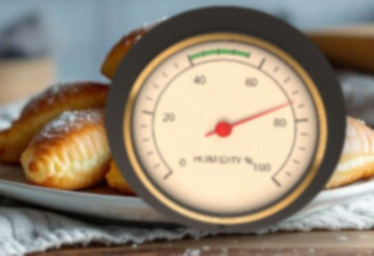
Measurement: 74 %
